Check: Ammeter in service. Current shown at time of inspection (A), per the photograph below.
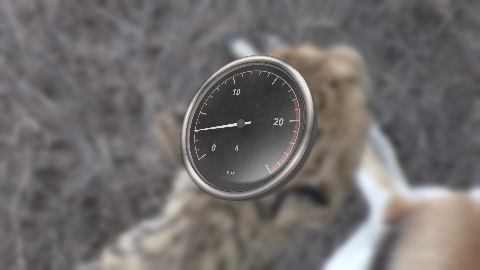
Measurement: 3 A
